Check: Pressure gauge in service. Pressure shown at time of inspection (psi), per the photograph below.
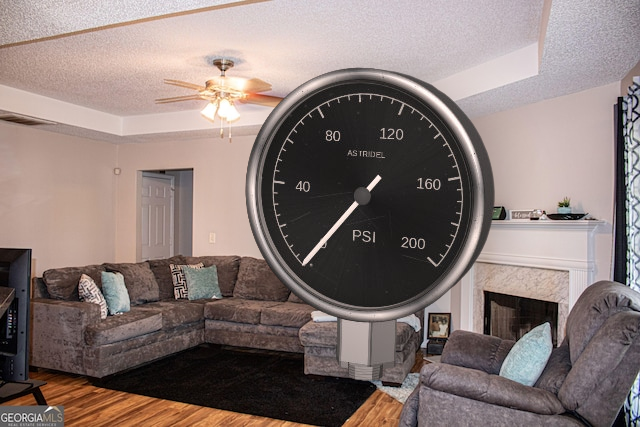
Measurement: 0 psi
